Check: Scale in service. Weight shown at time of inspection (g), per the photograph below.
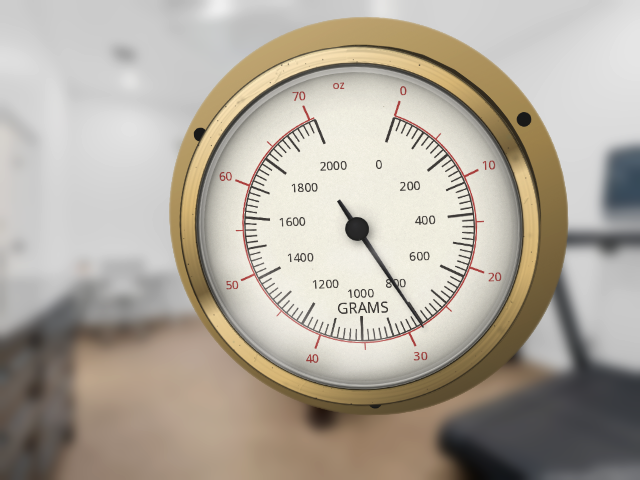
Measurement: 800 g
